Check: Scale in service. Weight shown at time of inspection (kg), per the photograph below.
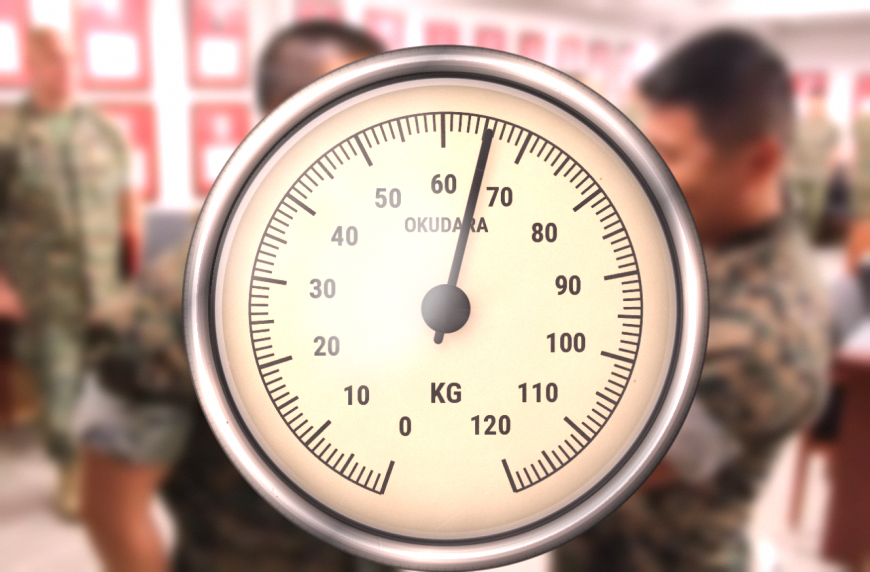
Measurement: 65.5 kg
